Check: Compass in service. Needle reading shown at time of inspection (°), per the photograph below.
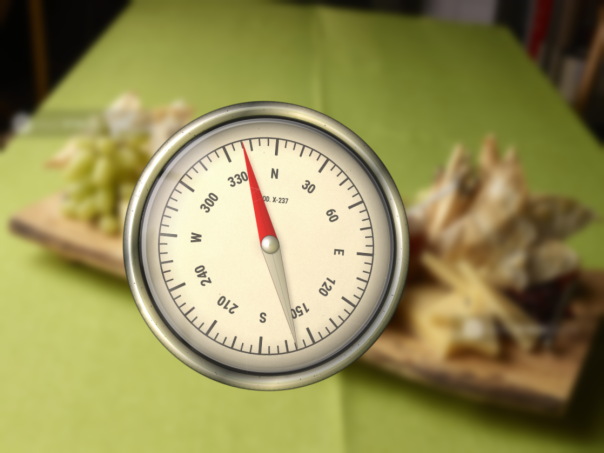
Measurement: 340 °
